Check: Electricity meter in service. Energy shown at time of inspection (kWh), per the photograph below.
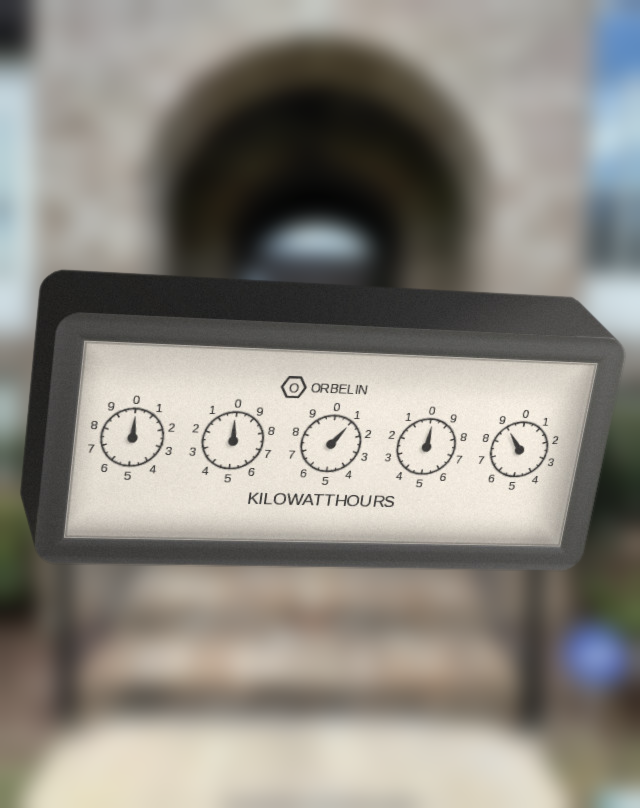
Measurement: 99 kWh
